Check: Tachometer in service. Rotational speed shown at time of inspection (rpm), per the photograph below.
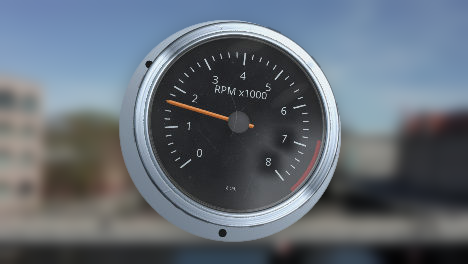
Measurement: 1600 rpm
